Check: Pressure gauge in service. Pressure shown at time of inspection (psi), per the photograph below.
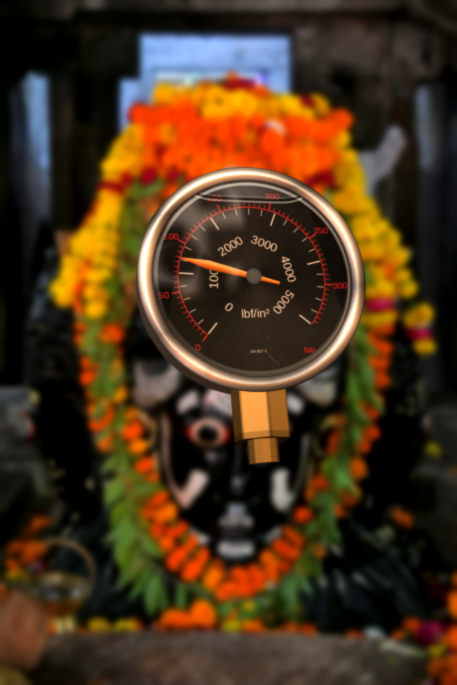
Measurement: 1200 psi
